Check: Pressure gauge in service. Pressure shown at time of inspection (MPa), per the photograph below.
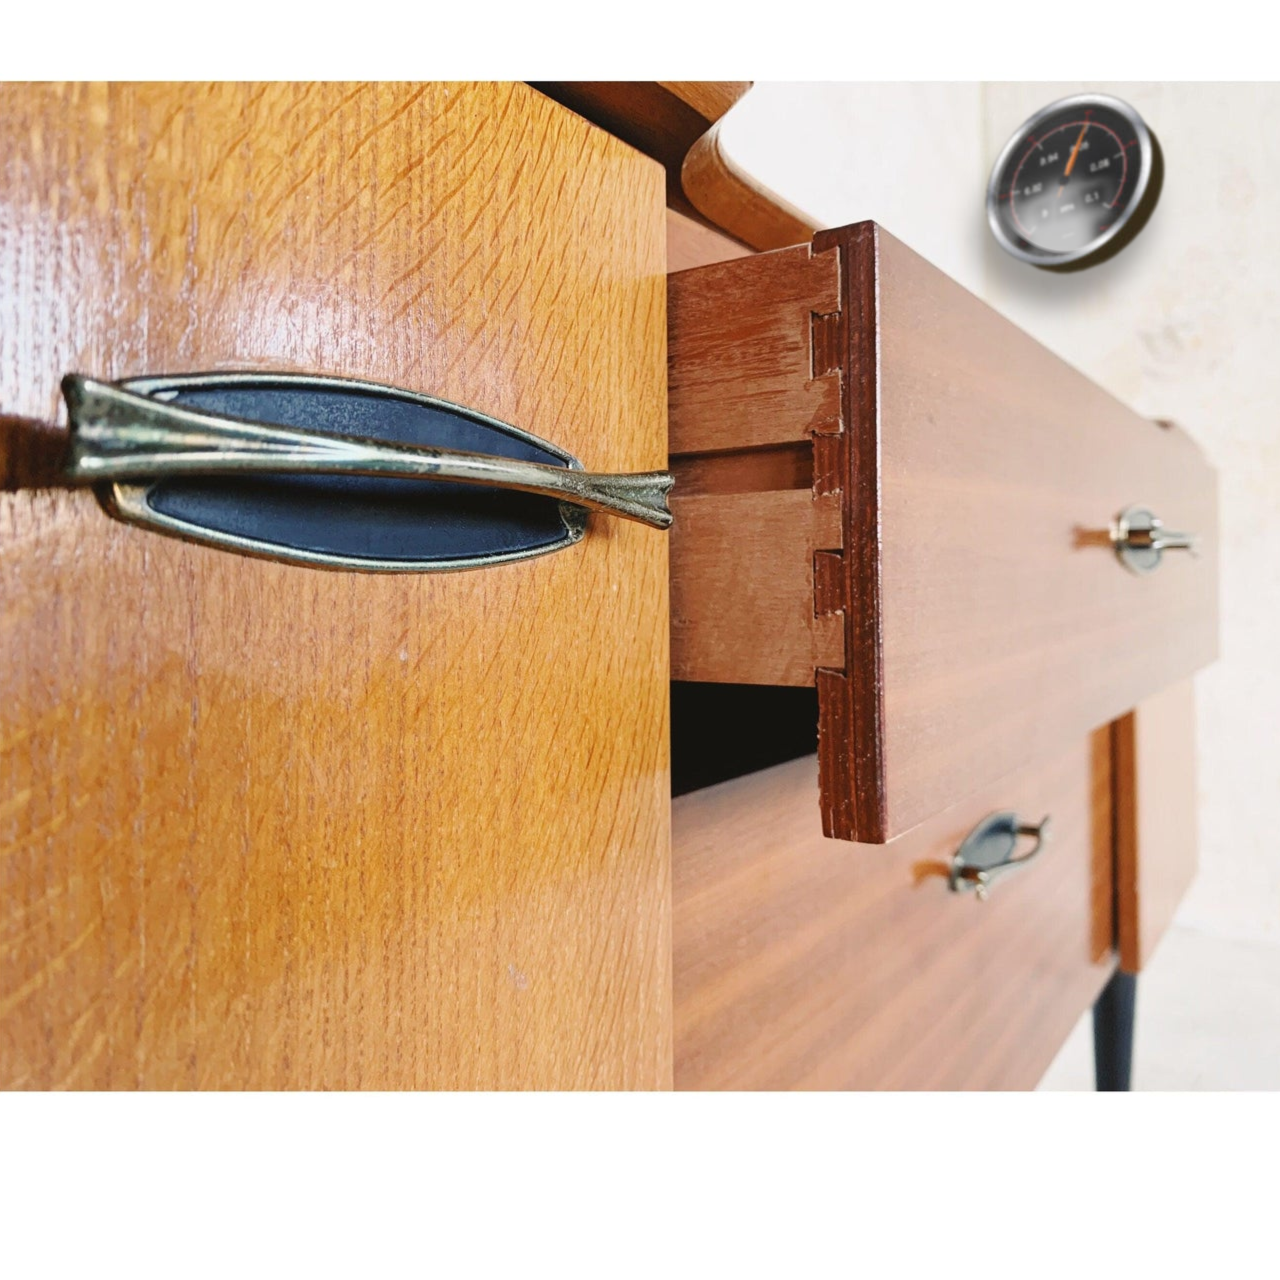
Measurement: 0.06 MPa
